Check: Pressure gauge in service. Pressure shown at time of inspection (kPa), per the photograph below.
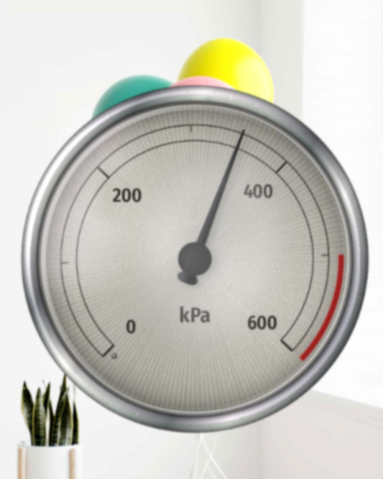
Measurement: 350 kPa
